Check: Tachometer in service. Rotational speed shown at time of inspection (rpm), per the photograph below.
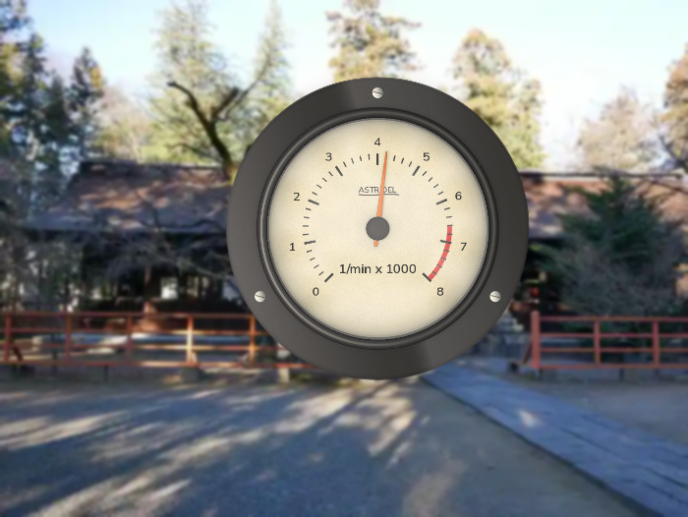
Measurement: 4200 rpm
